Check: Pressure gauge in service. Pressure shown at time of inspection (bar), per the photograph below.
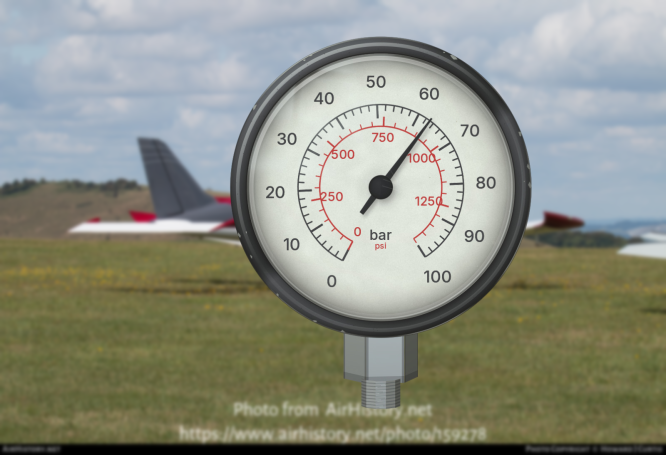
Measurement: 63 bar
